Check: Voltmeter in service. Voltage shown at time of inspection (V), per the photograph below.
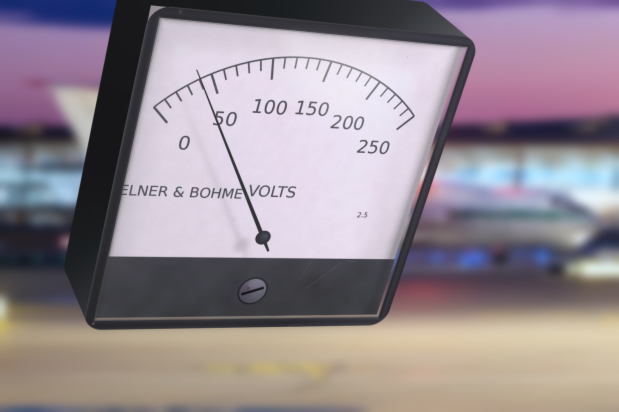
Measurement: 40 V
